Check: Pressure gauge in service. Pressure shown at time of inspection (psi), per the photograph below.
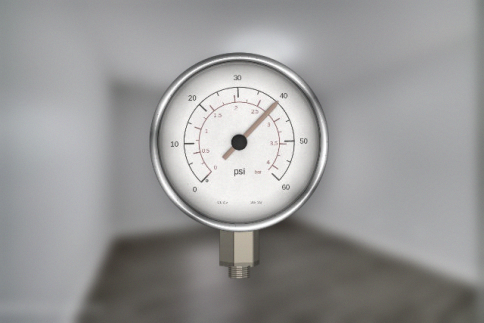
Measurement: 40 psi
